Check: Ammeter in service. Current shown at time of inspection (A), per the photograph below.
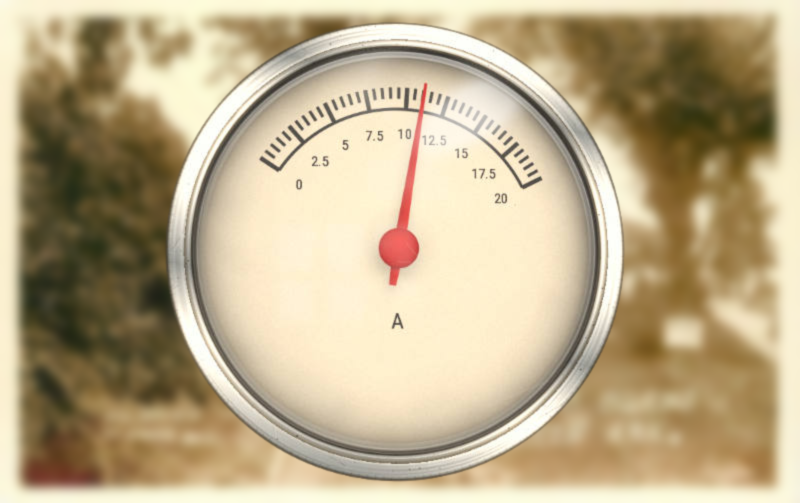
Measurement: 11 A
